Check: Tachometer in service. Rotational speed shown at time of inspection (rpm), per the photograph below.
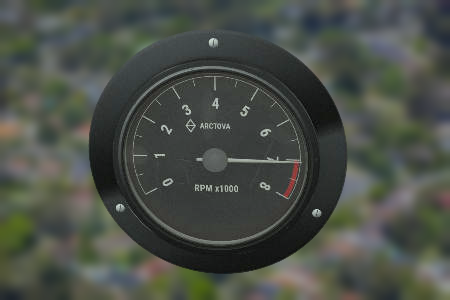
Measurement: 7000 rpm
